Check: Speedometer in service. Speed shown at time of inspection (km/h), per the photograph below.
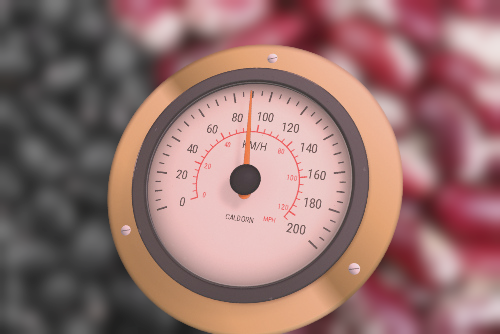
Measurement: 90 km/h
